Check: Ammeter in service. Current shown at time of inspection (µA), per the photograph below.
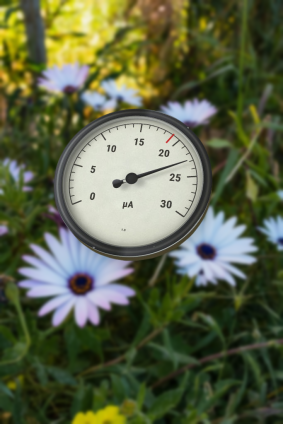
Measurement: 23 µA
